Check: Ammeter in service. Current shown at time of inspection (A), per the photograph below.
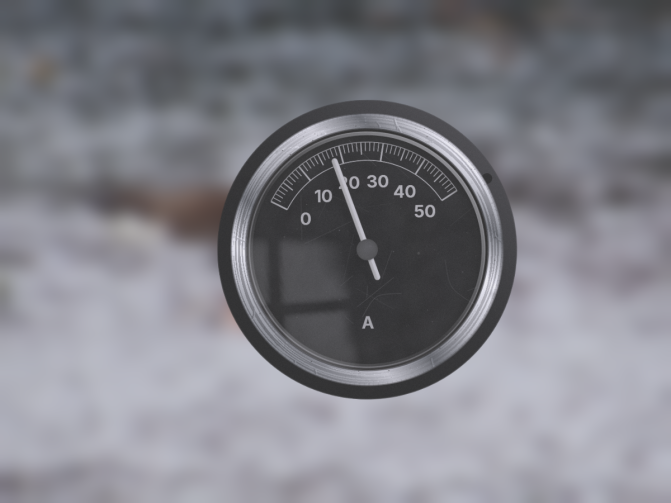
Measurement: 18 A
